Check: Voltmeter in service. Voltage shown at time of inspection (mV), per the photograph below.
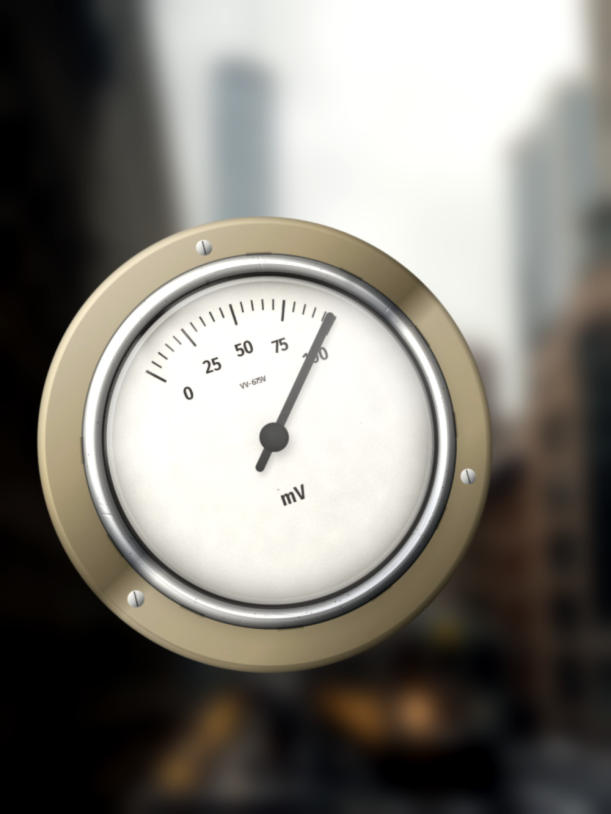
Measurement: 97.5 mV
